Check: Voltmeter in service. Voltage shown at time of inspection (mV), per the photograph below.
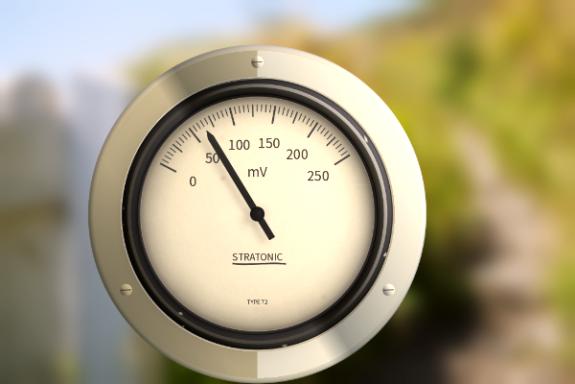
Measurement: 65 mV
